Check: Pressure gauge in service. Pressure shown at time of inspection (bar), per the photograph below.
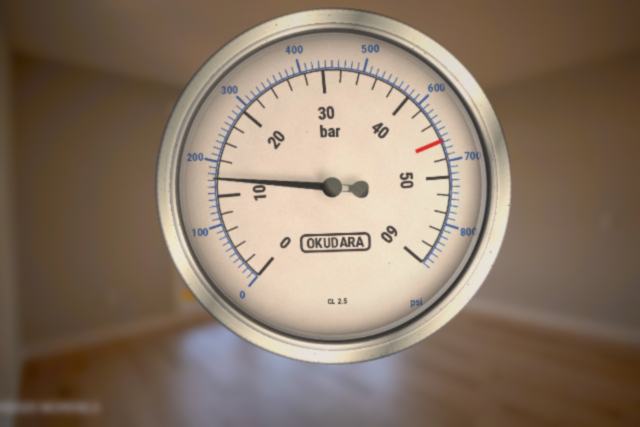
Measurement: 12 bar
